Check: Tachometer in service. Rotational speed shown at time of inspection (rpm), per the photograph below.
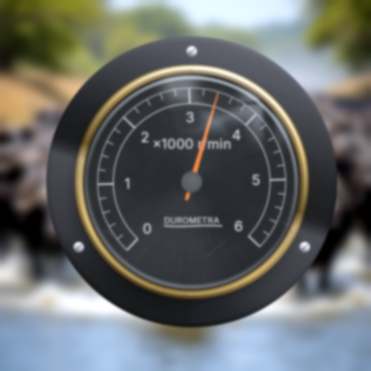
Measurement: 3400 rpm
